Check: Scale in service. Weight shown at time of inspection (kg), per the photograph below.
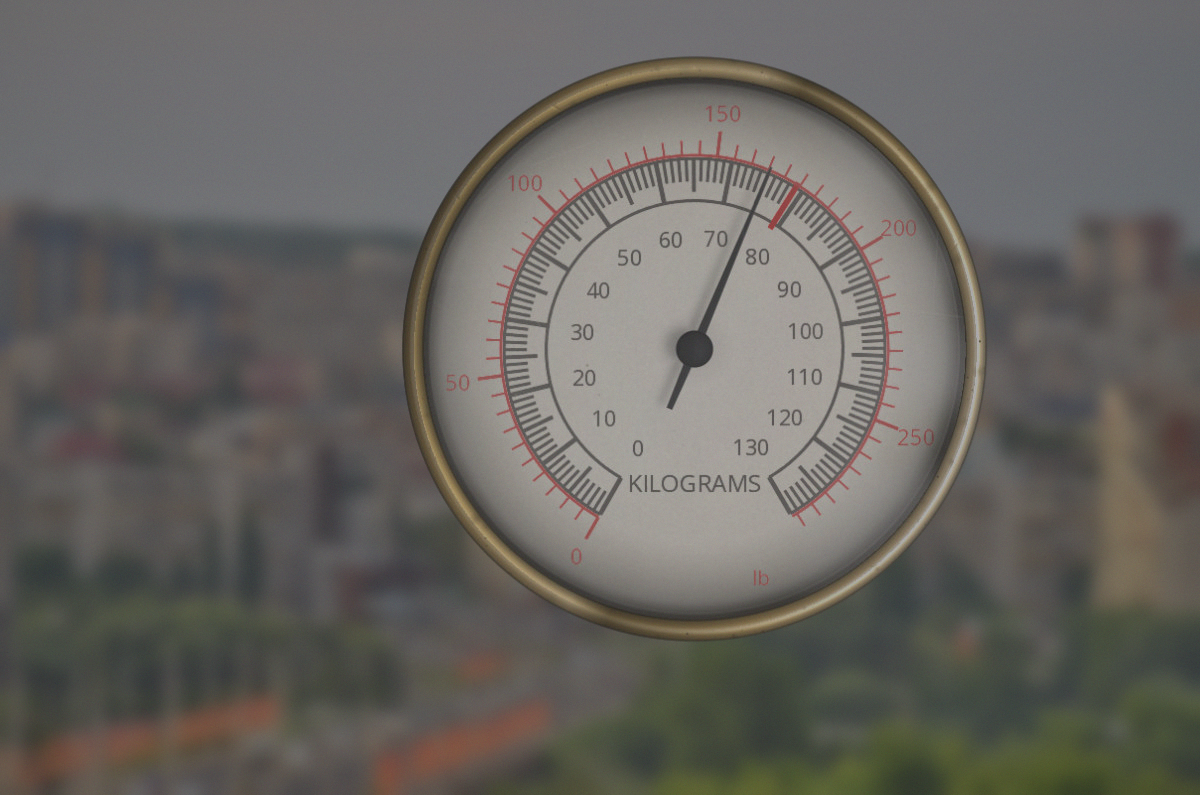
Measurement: 75 kg
